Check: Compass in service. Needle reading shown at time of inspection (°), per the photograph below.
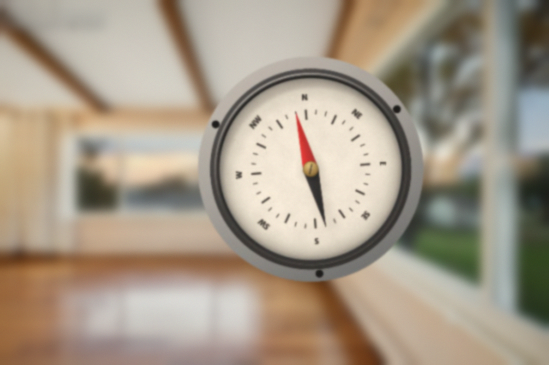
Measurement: 350 °
